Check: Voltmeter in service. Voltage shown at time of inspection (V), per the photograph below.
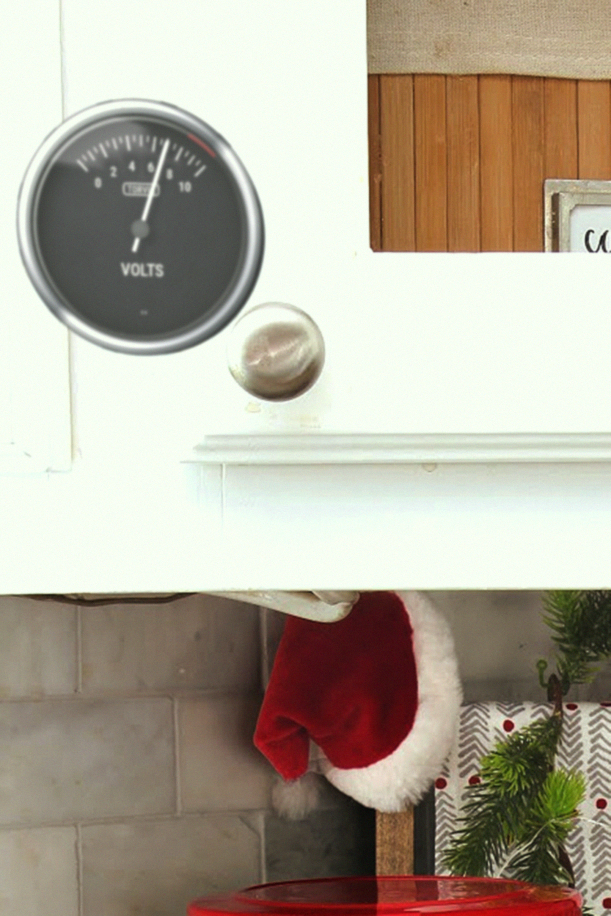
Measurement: 7 V
